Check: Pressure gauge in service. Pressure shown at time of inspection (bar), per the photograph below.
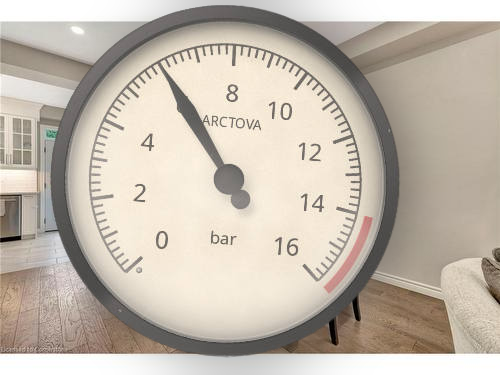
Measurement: 6 bar
